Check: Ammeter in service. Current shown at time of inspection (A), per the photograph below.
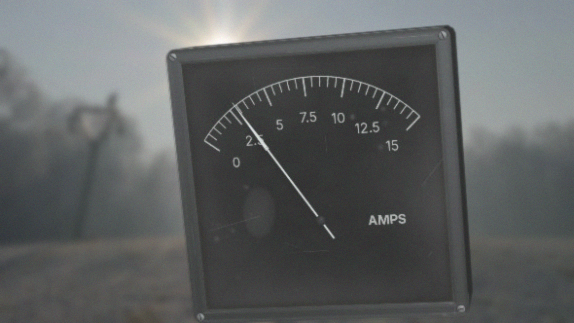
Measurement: 3 A
